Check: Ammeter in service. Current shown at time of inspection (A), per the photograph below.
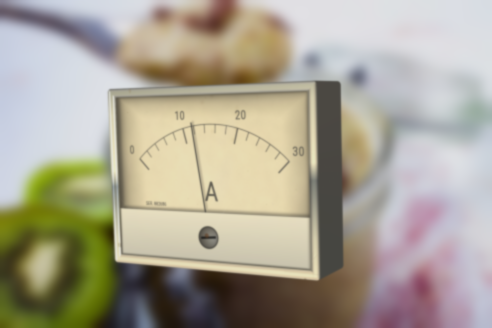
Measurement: 12 A
